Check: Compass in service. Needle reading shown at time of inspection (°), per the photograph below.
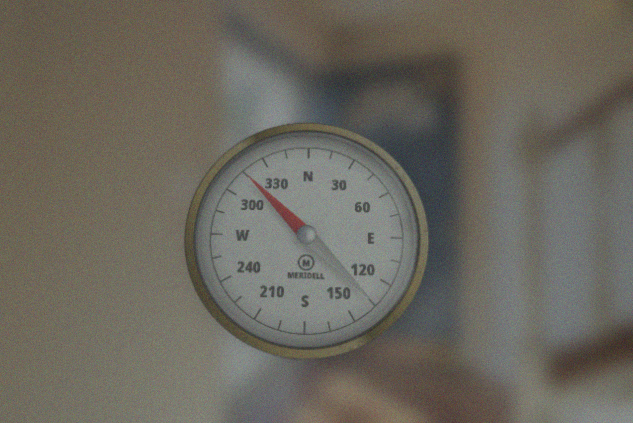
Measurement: 315 °
